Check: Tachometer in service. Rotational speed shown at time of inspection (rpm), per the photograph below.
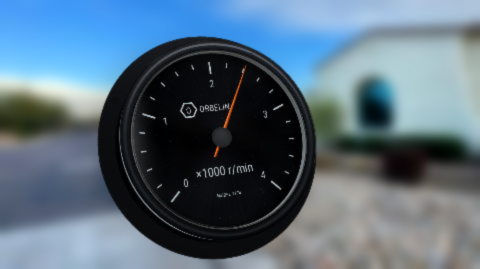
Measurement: 2400 rpm
